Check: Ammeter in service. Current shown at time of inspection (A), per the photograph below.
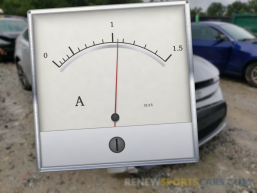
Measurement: 1.05 A
